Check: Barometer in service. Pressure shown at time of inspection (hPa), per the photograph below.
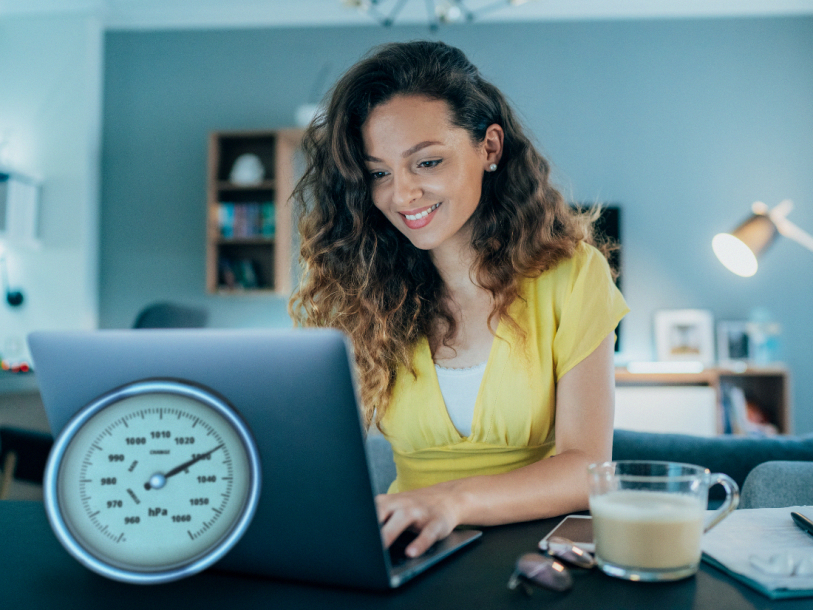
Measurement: 1030 hPa
